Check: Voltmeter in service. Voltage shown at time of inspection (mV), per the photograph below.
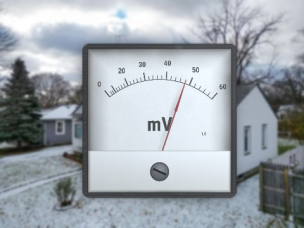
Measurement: 48 mV
